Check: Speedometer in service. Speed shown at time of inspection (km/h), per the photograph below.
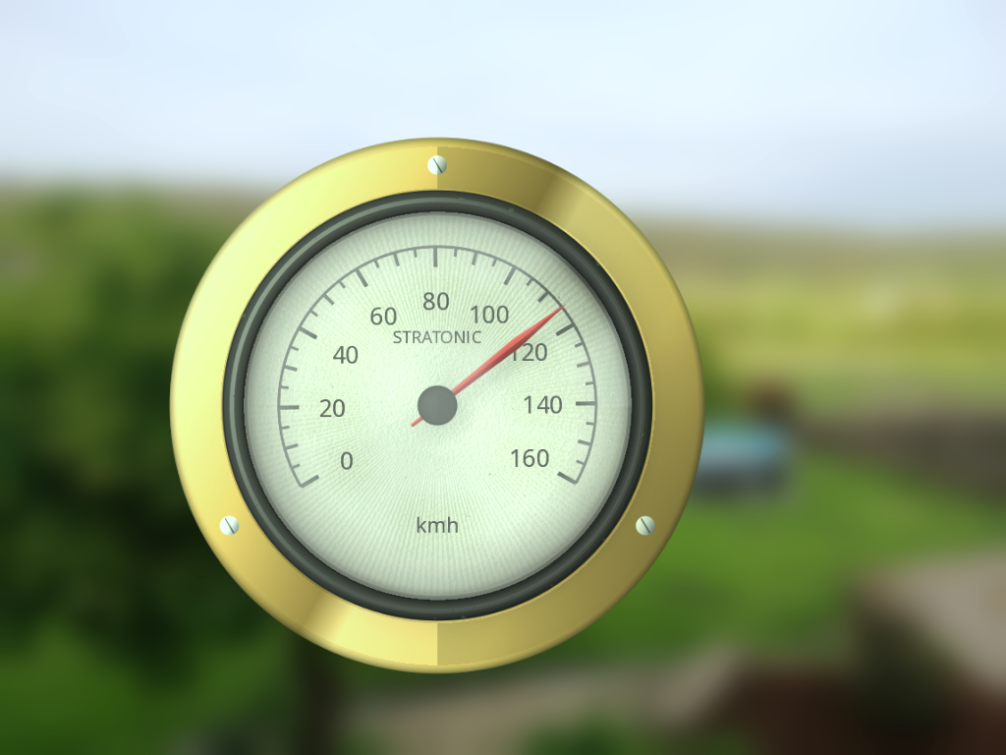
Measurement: 115 km/h
